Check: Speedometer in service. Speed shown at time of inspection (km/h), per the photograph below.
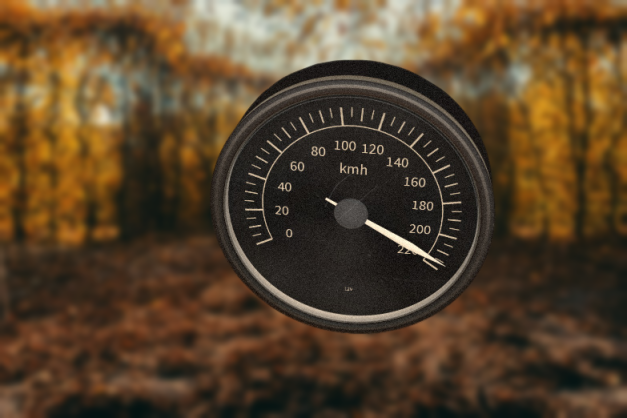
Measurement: 215 km/h
